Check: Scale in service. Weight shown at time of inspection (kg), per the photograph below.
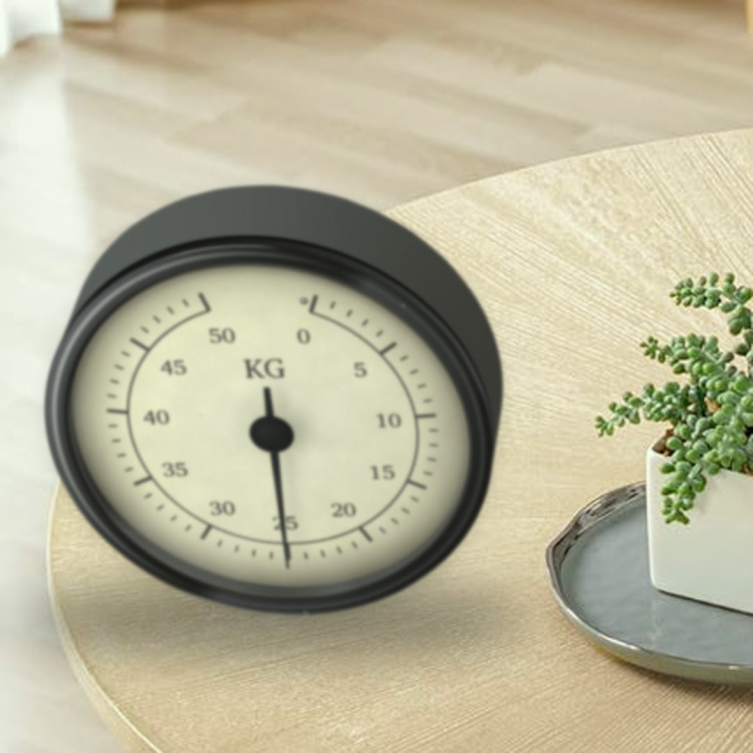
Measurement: 25 kg
